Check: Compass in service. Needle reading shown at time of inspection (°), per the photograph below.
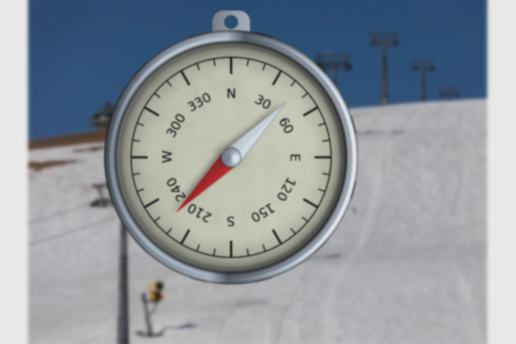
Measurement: 225 °
